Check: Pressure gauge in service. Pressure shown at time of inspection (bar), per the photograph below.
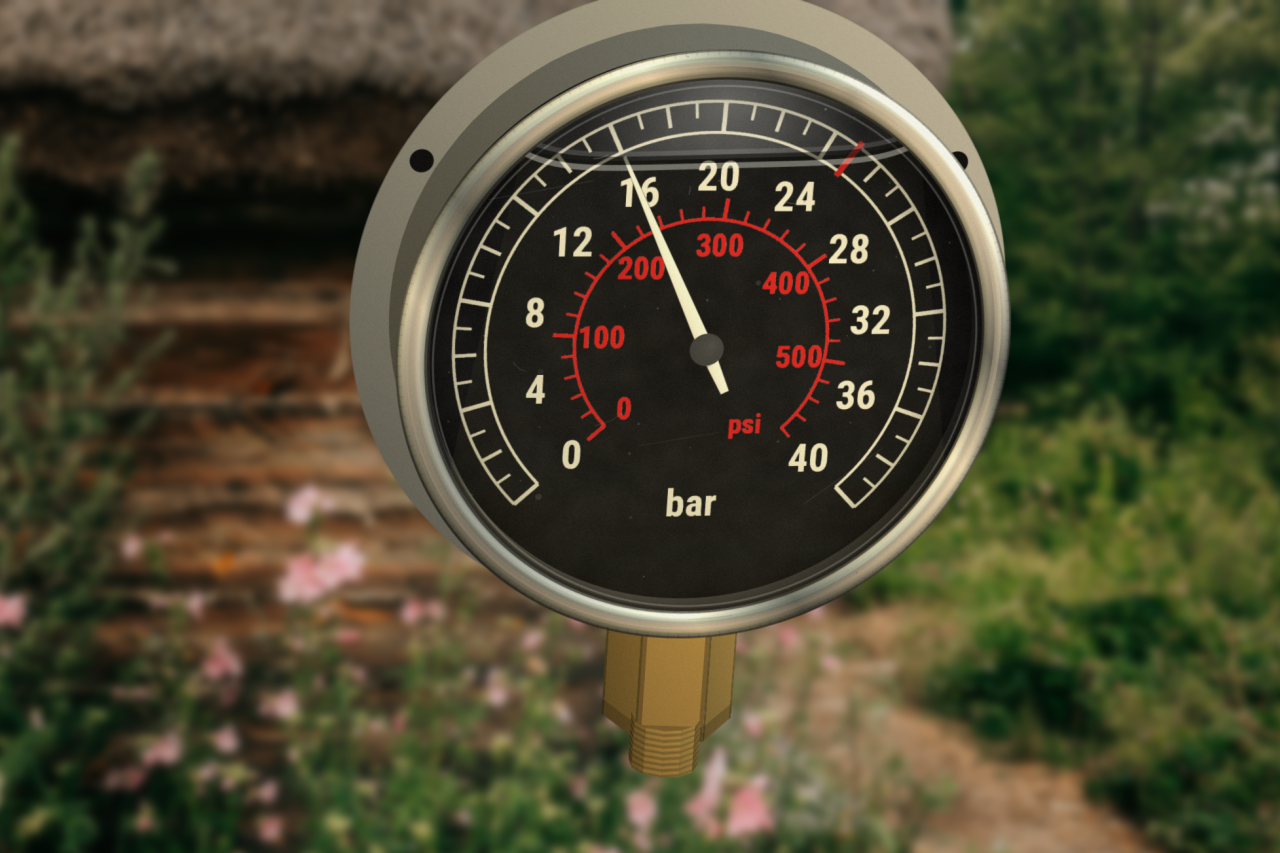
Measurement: 16 bar
